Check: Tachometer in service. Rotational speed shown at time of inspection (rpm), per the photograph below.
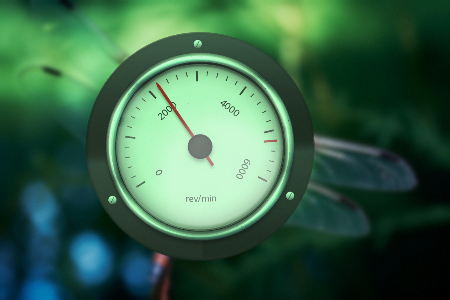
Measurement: 2200 rpm
